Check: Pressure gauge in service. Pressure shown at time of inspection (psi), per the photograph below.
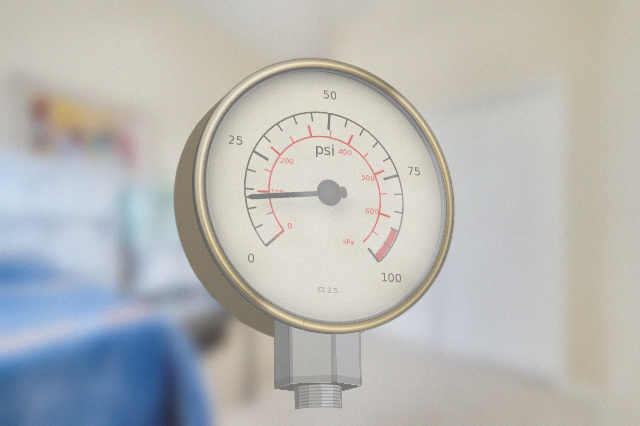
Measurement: 12.5 psi
